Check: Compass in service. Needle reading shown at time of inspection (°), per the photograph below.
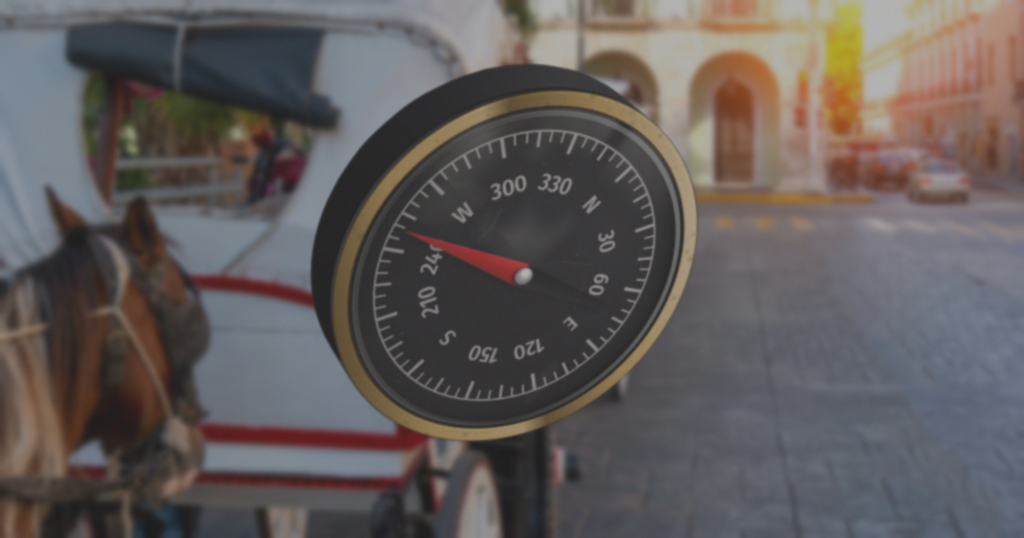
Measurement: 250 °
